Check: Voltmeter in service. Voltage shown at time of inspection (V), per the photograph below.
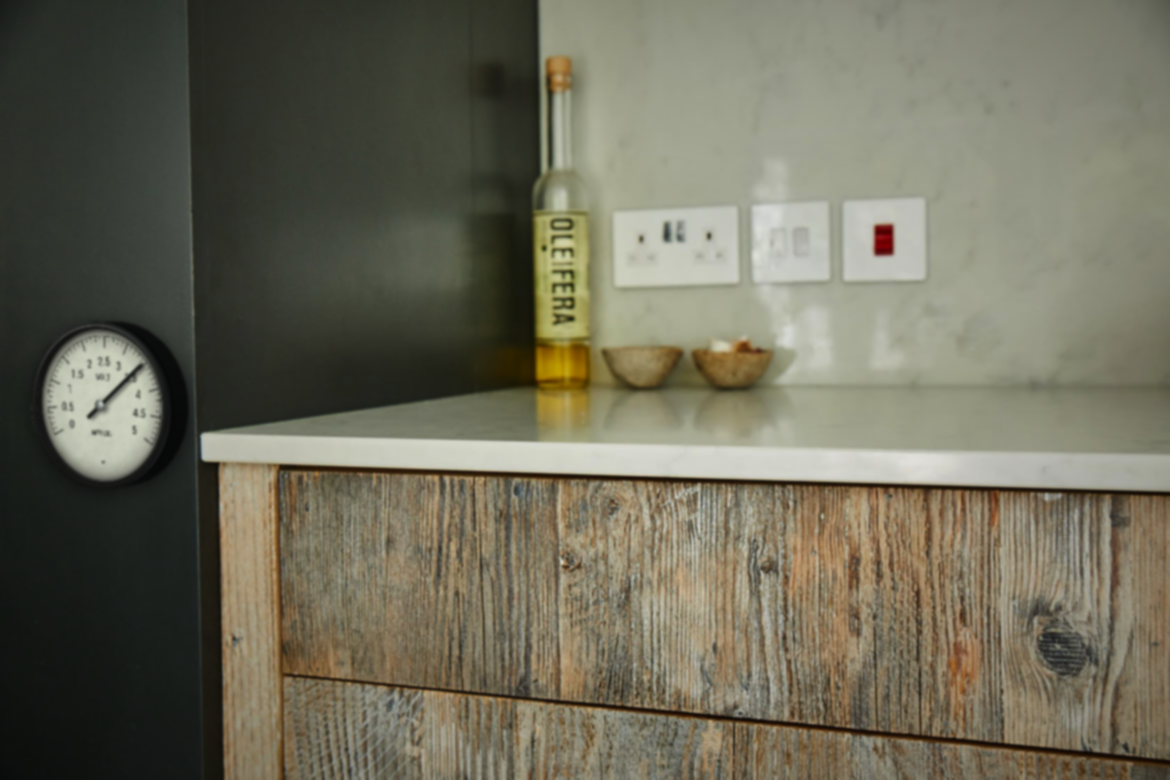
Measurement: 3.5 V
